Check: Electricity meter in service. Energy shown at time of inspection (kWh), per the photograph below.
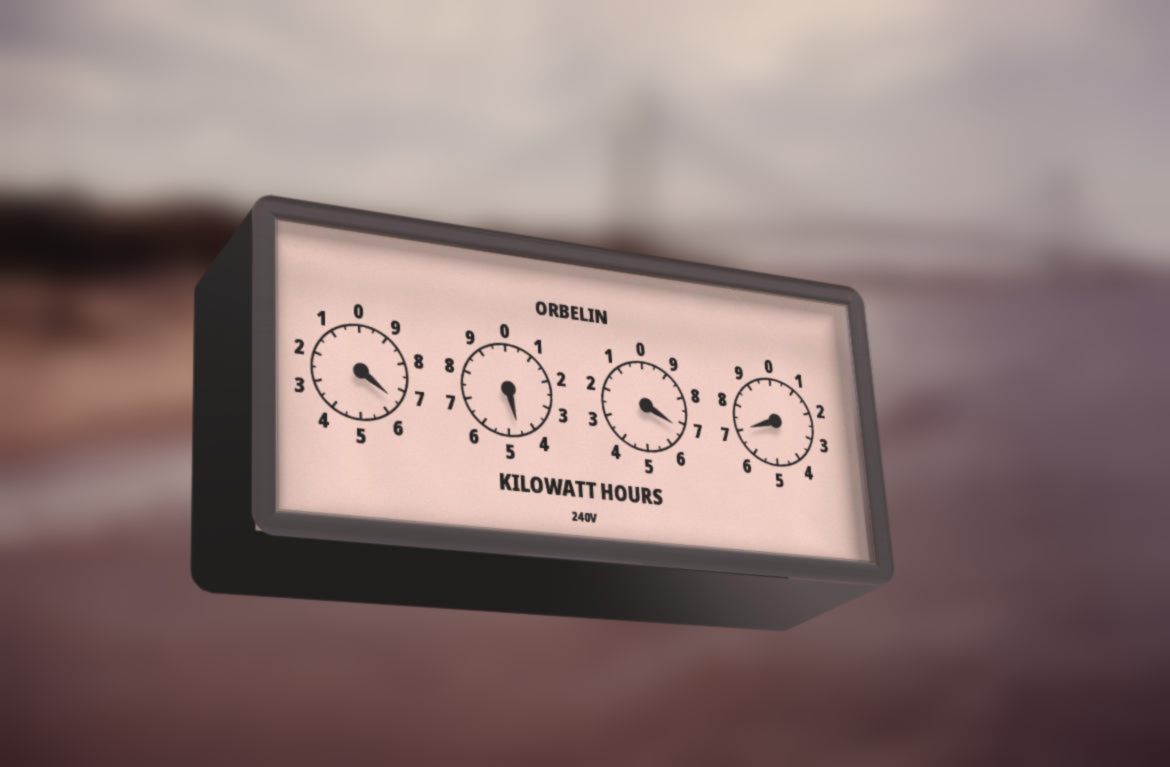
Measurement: 6467 kWh
